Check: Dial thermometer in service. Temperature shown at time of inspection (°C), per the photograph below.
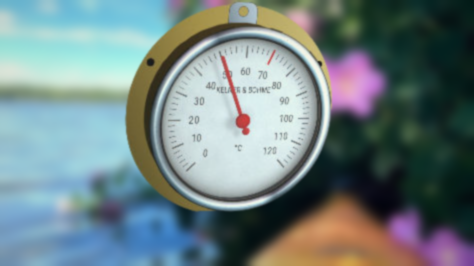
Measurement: 50 °C
